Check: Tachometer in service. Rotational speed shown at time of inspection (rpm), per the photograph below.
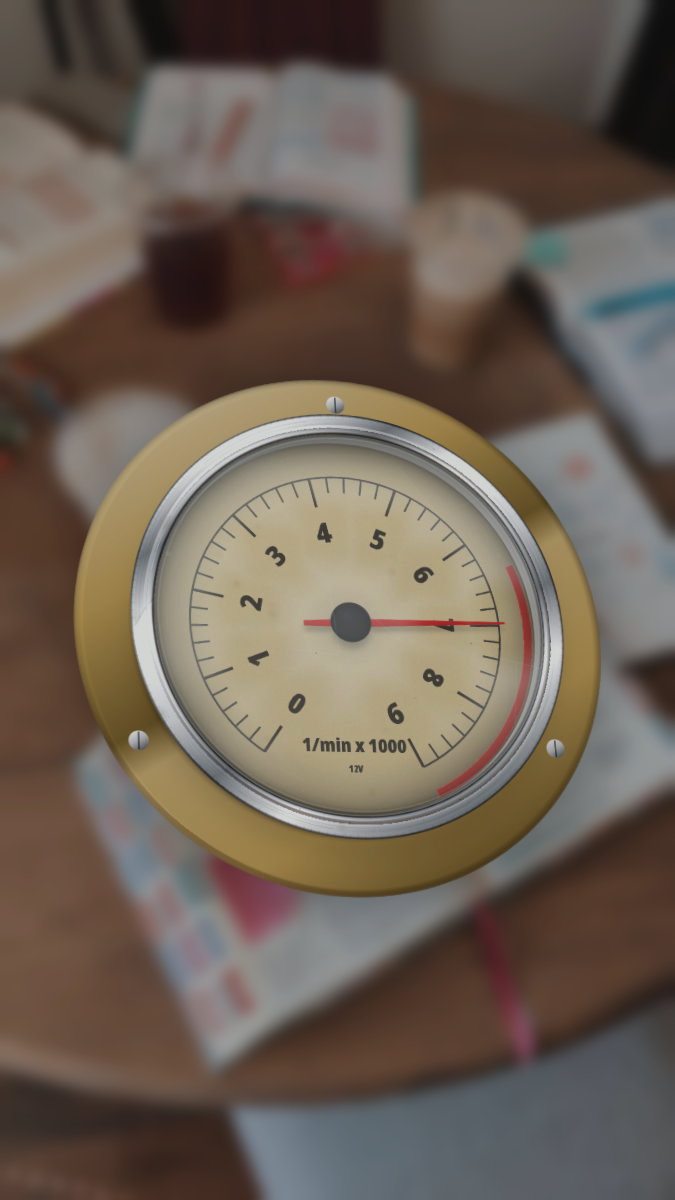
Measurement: 7000 rpm
